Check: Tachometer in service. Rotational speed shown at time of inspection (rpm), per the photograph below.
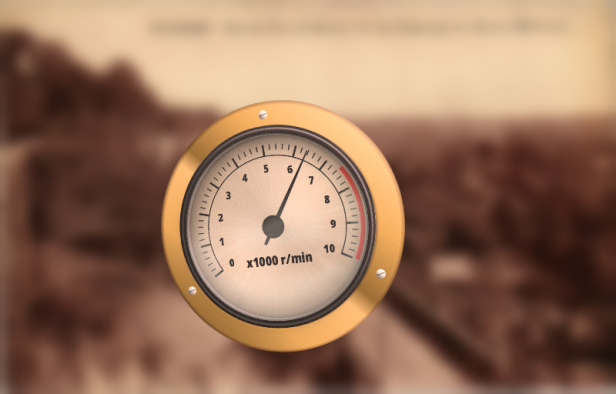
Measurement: 6400 rpm
